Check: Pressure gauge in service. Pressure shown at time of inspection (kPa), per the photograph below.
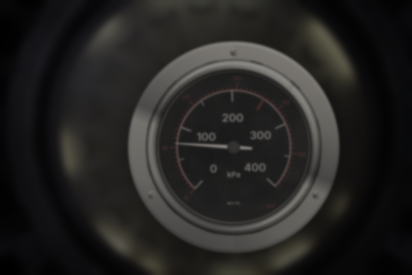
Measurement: 75 kPa
